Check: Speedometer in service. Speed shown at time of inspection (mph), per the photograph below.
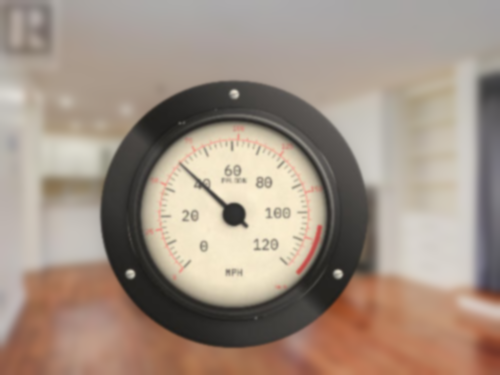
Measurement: 40 mph
